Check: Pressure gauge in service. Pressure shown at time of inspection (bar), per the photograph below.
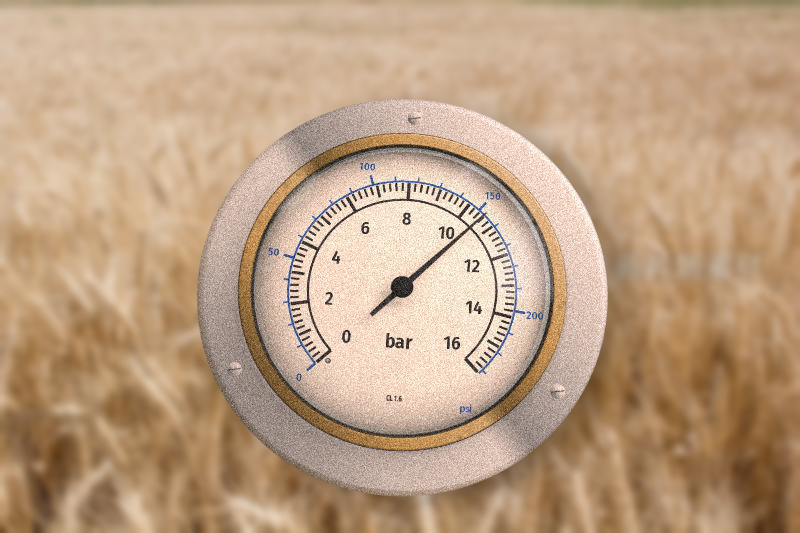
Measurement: 10.6 bar
